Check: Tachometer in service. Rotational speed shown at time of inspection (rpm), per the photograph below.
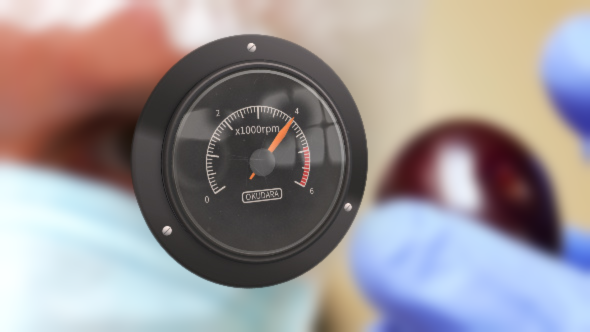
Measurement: 4000 rpm
